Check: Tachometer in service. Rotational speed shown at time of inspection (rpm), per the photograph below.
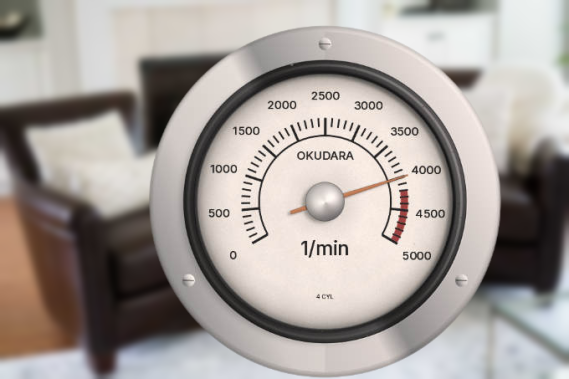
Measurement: 4000 rpm
